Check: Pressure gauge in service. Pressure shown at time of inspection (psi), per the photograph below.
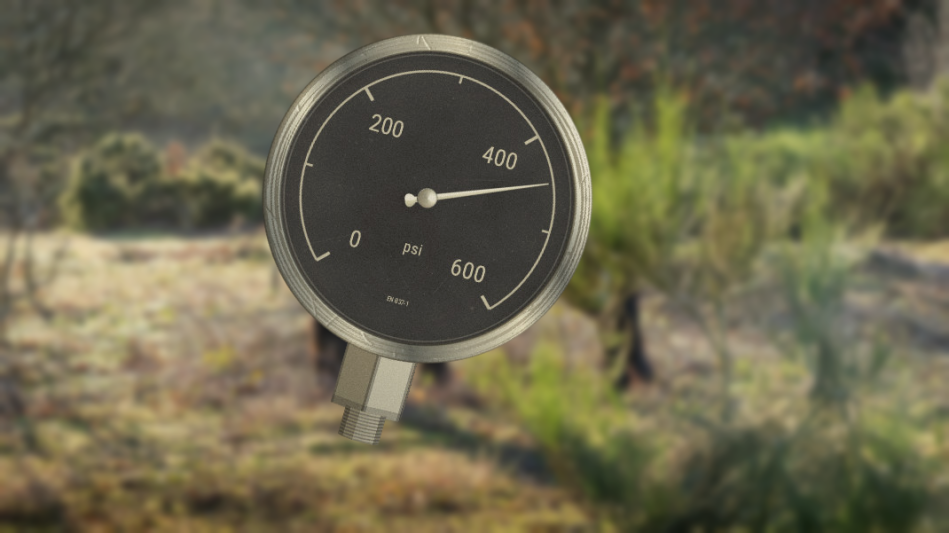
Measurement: 450 psi
